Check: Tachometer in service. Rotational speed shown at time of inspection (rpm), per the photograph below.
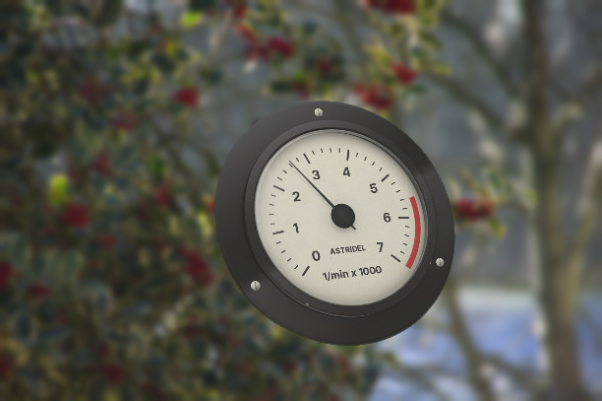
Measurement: 2600 rpm
